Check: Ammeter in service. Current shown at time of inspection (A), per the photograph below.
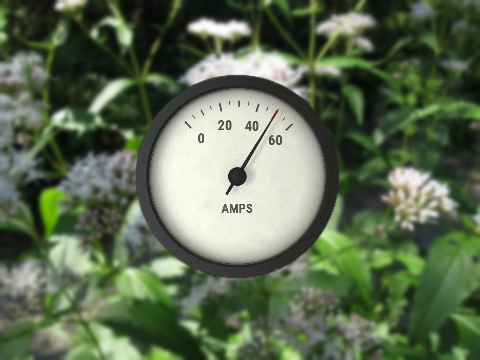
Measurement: 50 A
